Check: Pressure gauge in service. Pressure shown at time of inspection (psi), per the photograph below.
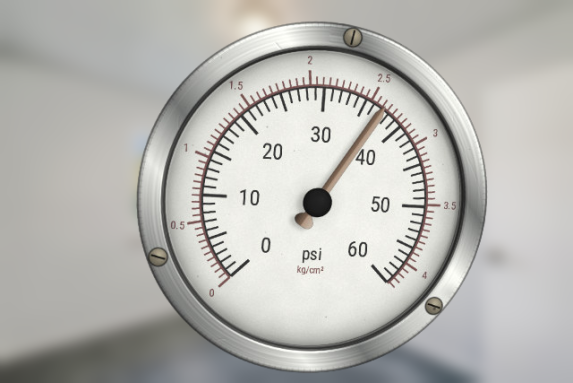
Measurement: 37 psi
